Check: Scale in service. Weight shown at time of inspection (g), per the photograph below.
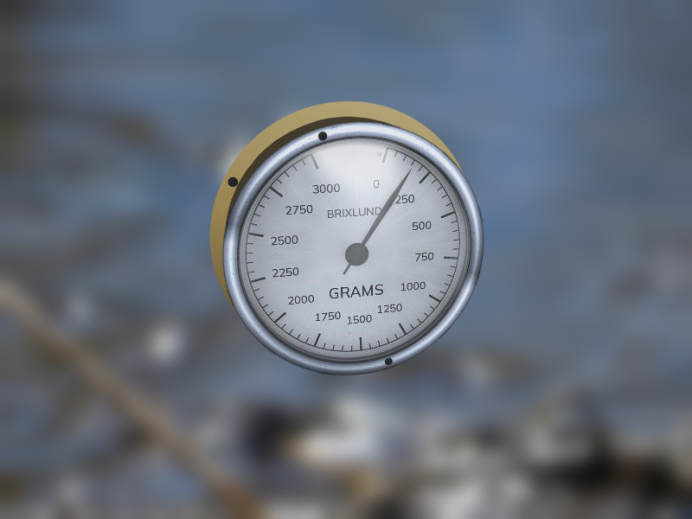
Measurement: 150 g
